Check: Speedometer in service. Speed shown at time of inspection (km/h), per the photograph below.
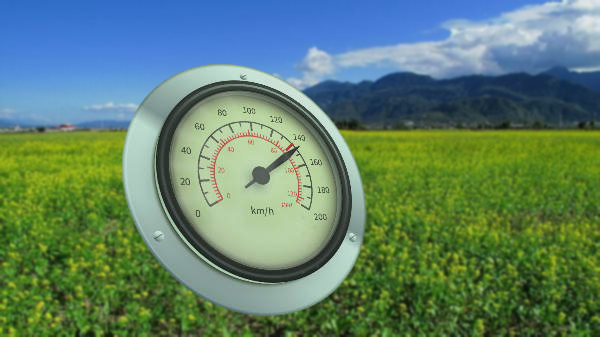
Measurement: 145 km/h
